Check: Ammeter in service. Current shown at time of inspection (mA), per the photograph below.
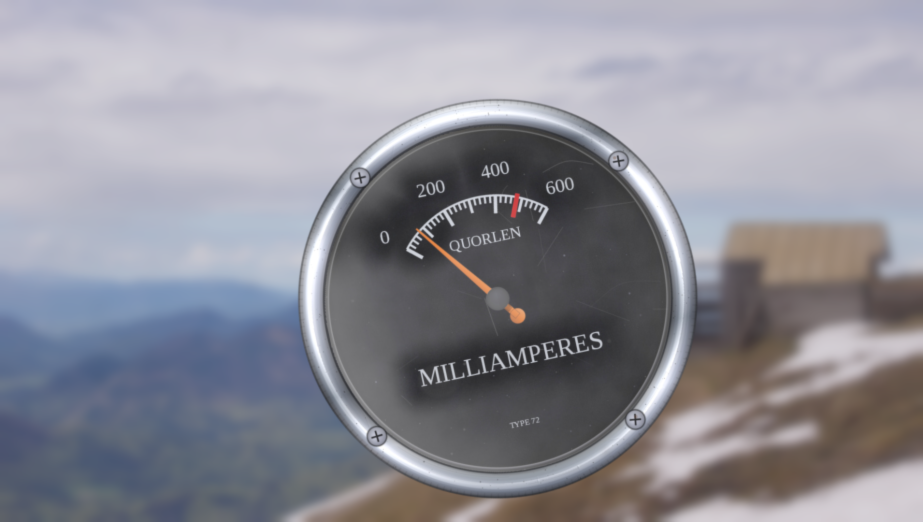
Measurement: 80 mA
